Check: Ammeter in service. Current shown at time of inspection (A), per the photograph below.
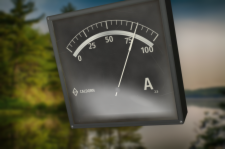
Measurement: 80 A
